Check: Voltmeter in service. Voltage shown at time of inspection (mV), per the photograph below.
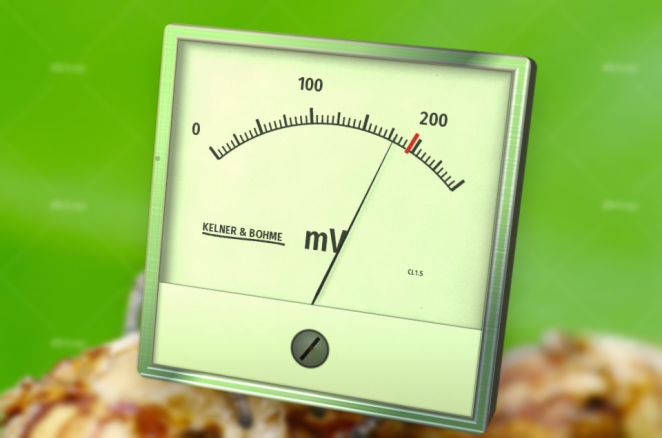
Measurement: 180 mV
